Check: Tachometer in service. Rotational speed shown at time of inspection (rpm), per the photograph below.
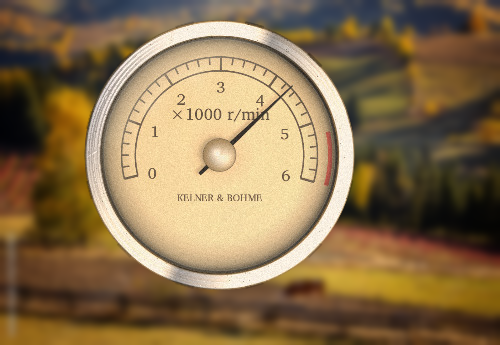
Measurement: 4300 rpm
